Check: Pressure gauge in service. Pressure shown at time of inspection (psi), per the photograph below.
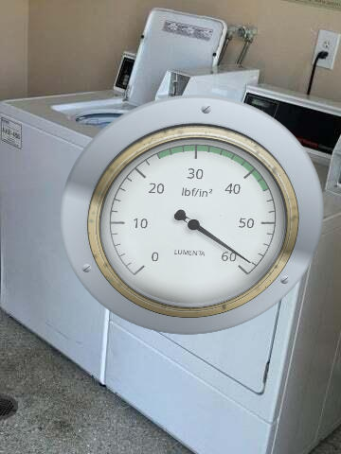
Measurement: 58 psi
